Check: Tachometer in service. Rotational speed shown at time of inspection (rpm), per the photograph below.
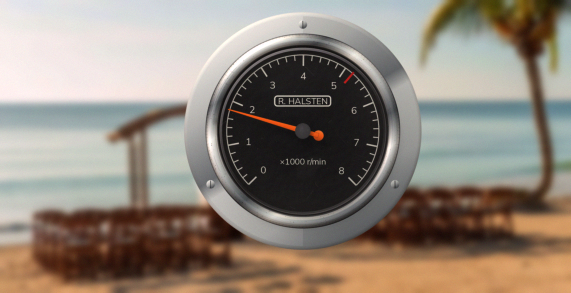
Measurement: 1800 rpm
